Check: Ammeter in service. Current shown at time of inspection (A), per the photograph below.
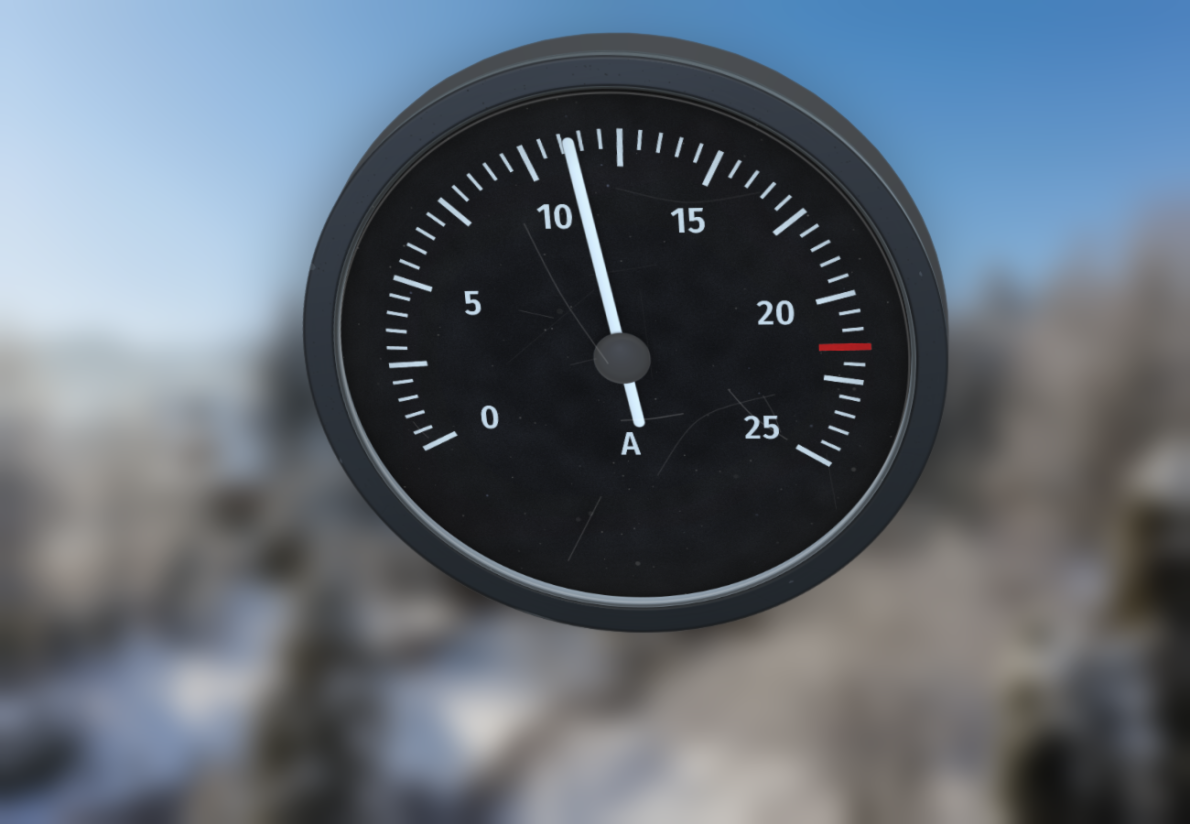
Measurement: 11.25 A
